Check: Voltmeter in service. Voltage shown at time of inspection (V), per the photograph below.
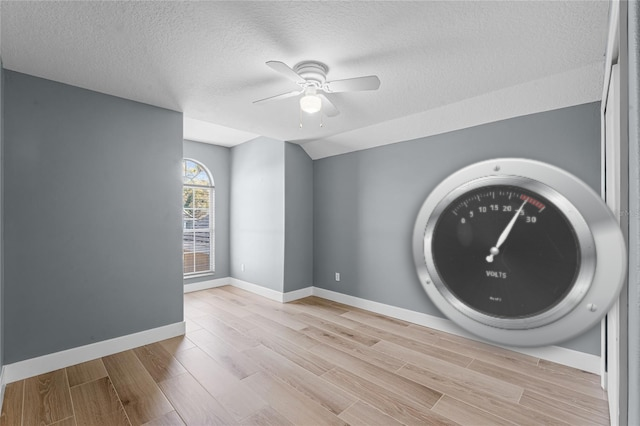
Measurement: 25 V
